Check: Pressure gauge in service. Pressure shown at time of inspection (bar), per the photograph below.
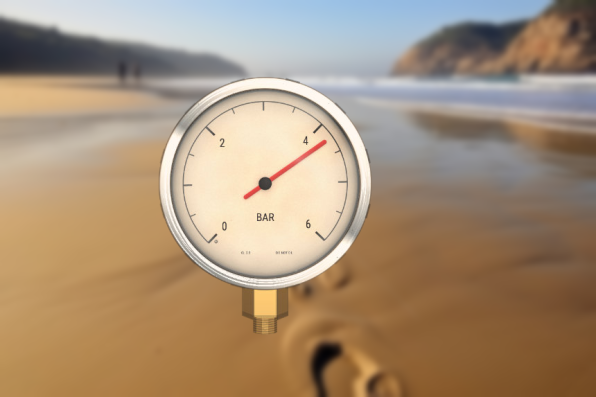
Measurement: 4.25 bar
